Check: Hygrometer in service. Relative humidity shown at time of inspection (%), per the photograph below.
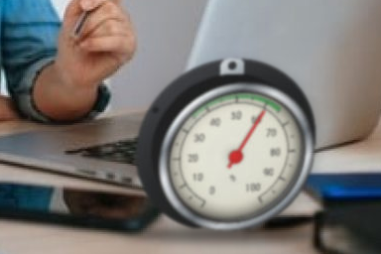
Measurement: 60 %
